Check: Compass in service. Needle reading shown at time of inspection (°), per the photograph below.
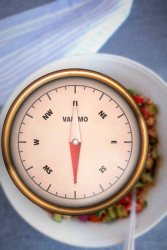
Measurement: 180 °
